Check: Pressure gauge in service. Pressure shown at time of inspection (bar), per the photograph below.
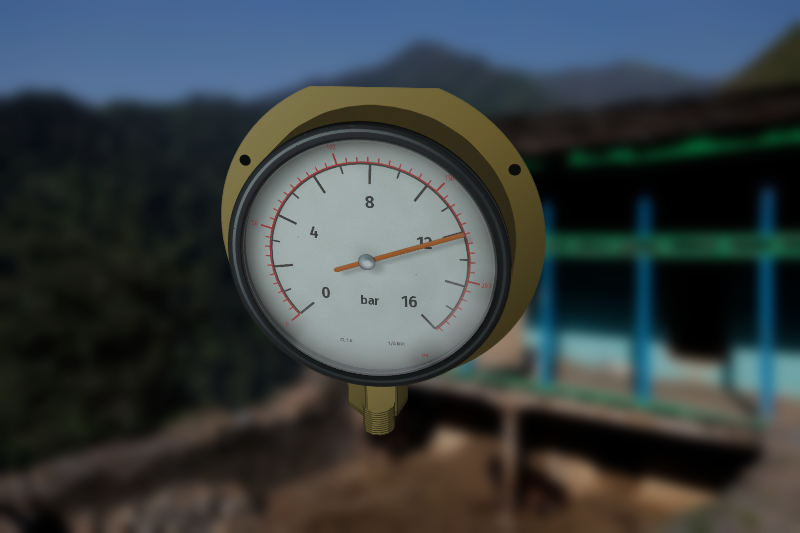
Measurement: 12 bar
